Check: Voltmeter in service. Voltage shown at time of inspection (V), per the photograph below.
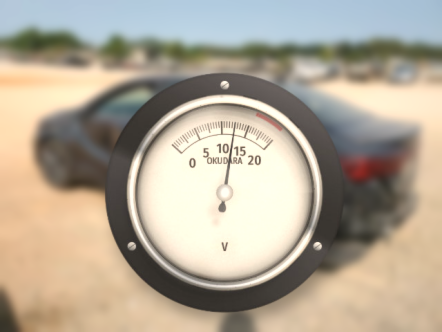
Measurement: 12.5 V
